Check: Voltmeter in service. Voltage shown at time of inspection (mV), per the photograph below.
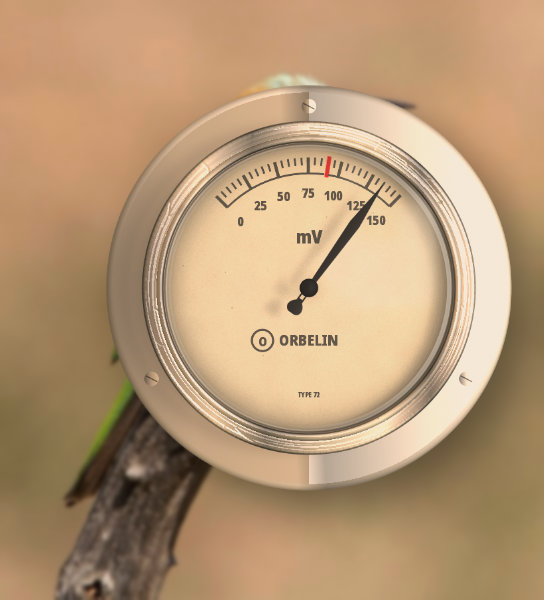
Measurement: 135 mV
